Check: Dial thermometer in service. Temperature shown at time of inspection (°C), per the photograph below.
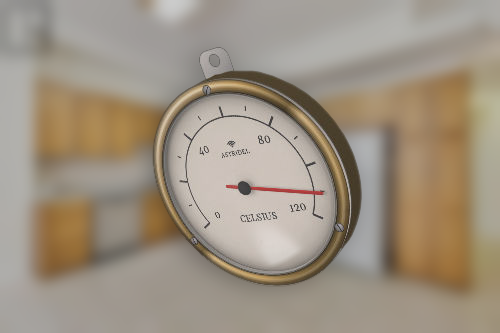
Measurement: 110 °C
